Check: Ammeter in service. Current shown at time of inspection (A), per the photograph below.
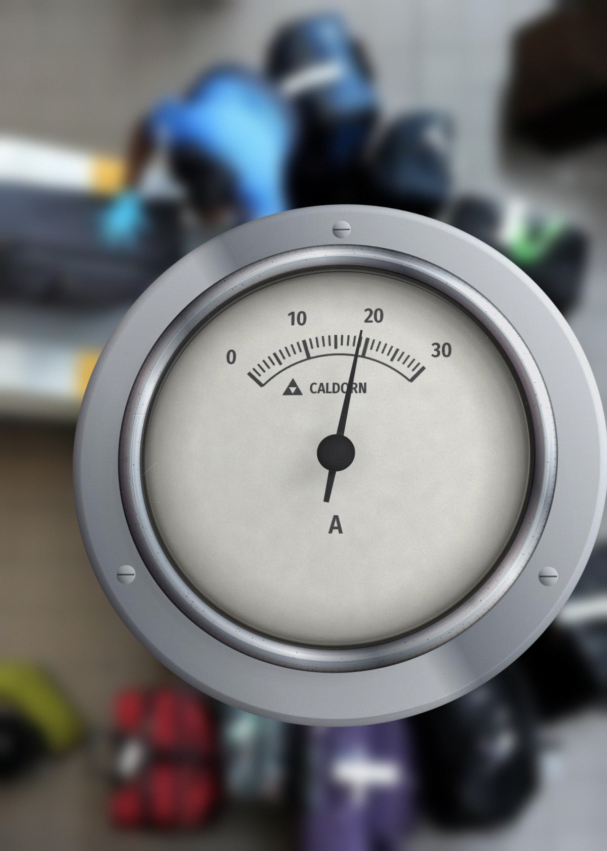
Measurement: 19 A
